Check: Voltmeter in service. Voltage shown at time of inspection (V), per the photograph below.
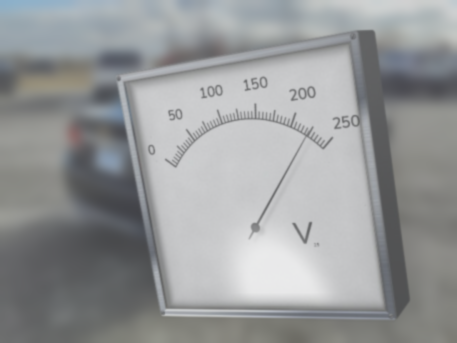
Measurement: 225 V
